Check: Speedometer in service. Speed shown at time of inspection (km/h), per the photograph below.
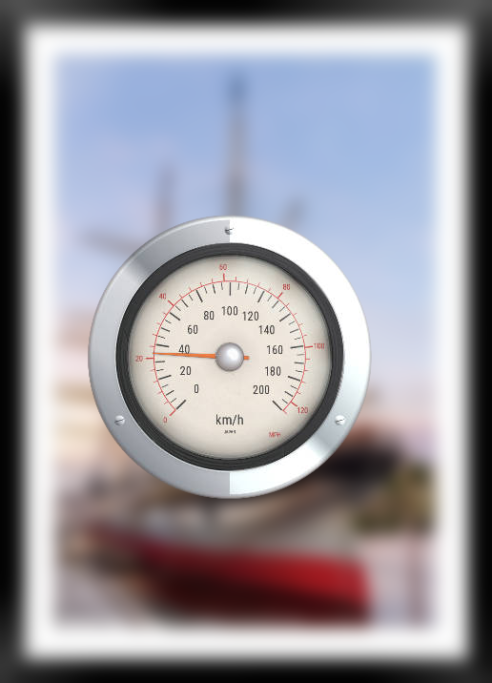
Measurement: 35 km/h
